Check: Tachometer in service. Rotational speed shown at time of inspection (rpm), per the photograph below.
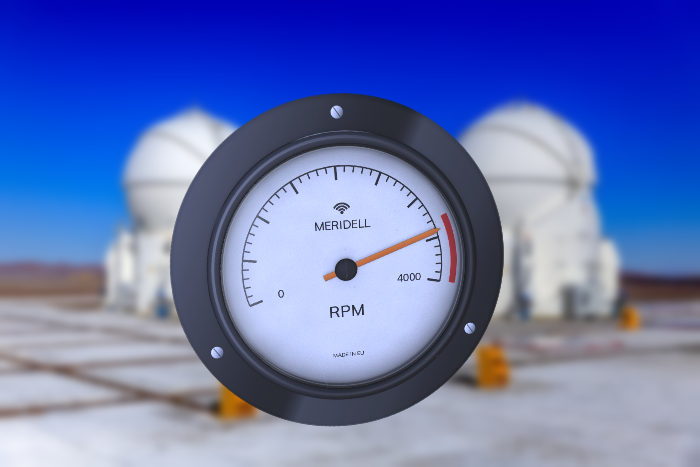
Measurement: 3400 rpm
